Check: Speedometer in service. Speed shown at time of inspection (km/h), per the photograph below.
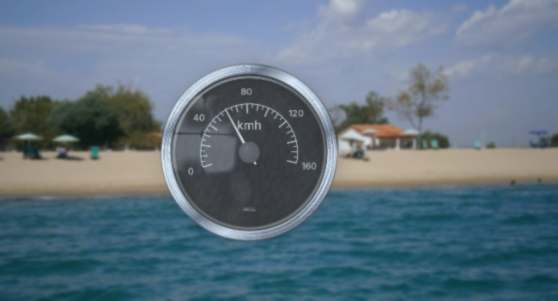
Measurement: 60 km/h
